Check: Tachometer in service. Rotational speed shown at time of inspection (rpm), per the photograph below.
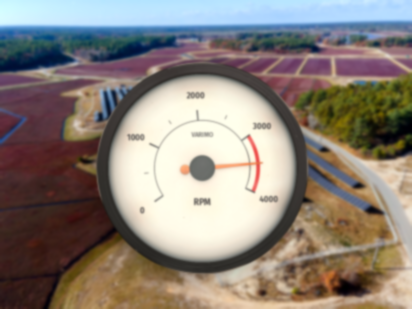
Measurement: 3500 rpm
